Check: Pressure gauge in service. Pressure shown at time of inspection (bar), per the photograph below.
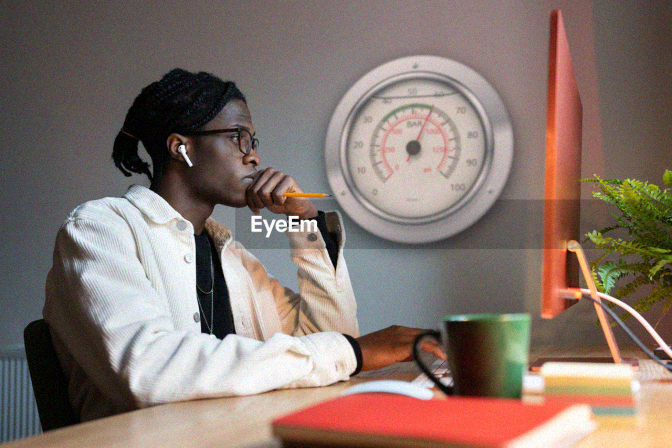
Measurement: 60 bar
